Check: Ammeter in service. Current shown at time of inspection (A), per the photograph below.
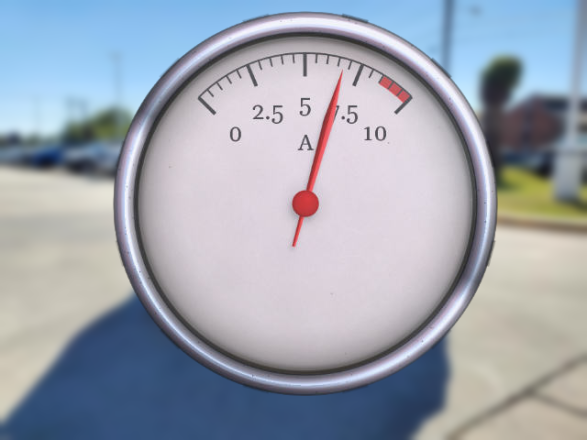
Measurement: 6.75 A
